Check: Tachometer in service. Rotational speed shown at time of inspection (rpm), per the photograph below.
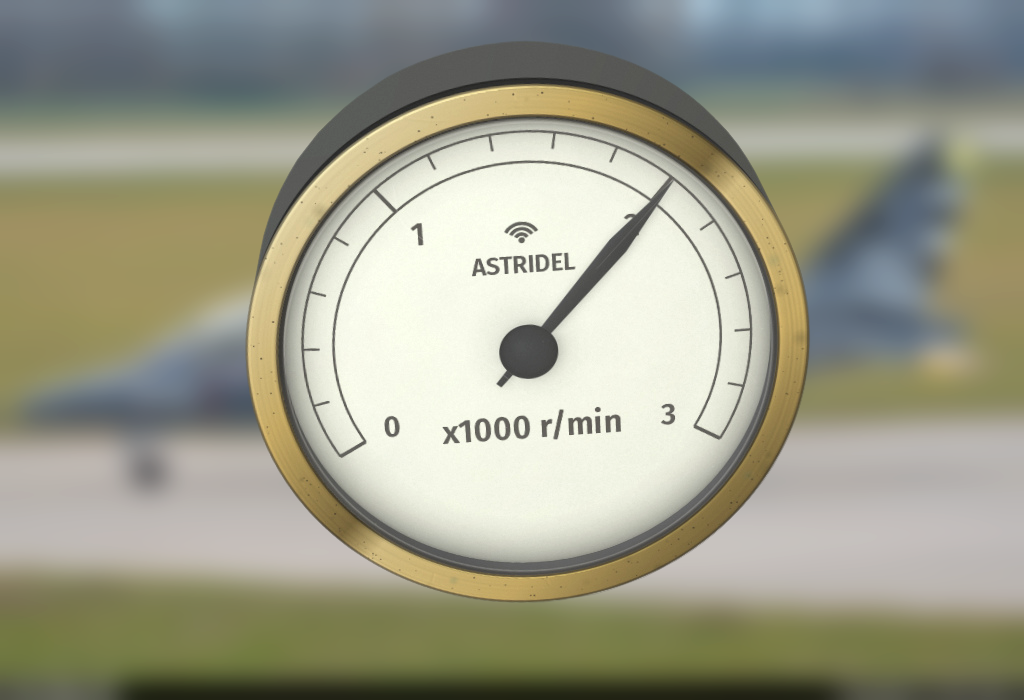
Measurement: 2000 rpm
